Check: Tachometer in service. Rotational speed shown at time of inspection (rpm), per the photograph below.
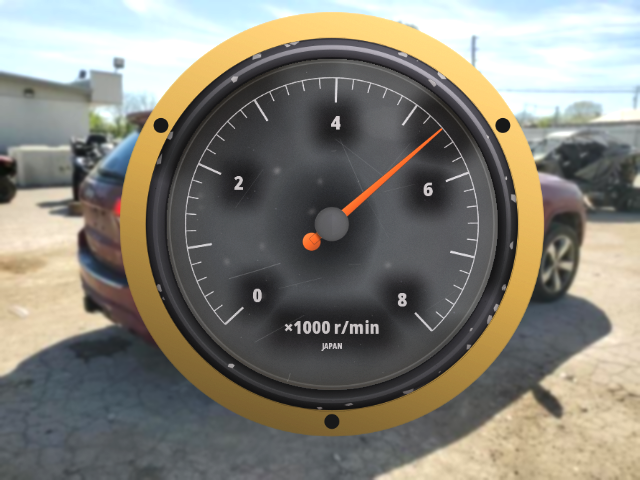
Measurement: 5400 rpm
